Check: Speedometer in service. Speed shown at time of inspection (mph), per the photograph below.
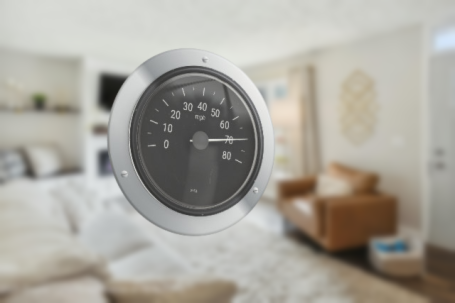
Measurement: 70 mph
